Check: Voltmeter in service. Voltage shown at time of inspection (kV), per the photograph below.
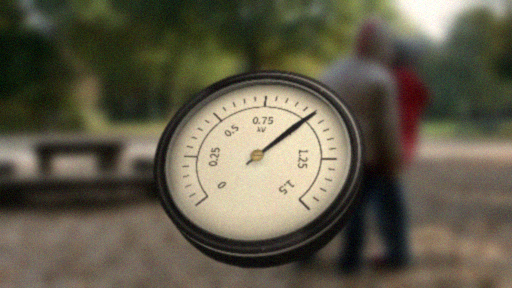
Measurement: 1 kV
